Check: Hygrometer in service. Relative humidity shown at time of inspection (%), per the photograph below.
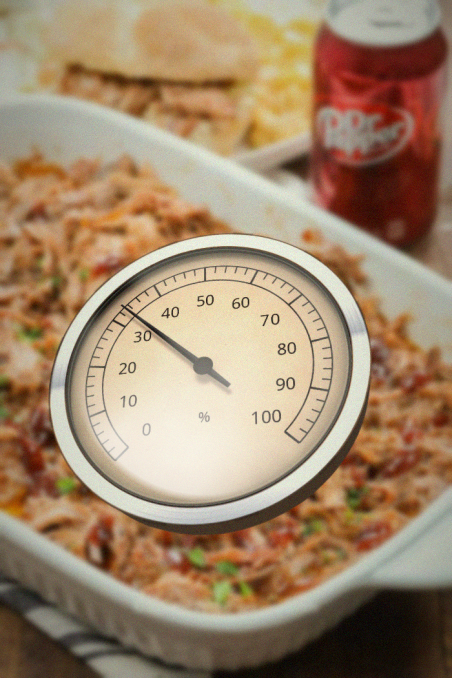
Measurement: 33 %
